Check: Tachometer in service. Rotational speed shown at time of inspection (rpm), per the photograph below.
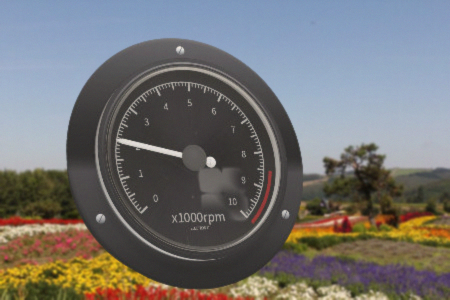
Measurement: 2000 rpm
